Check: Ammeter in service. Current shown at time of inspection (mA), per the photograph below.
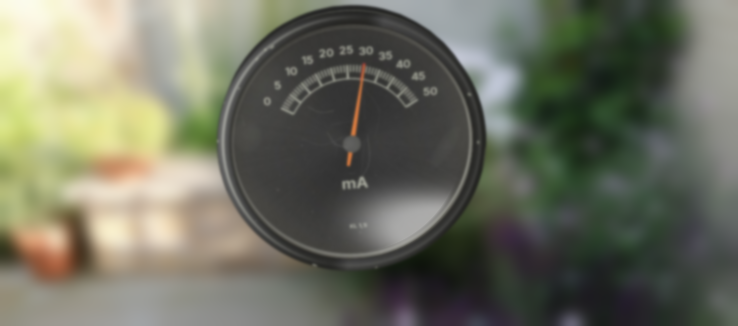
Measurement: 30 mA
